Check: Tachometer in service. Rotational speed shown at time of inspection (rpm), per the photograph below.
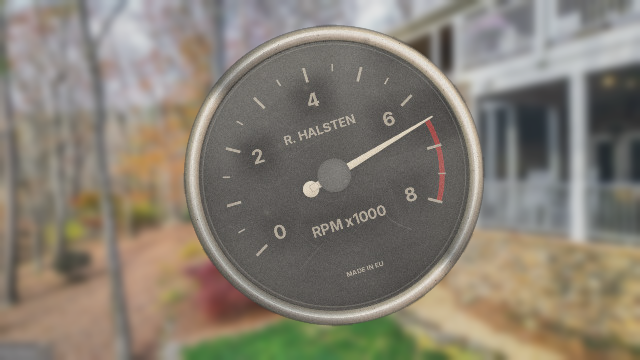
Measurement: 6500 rpm
